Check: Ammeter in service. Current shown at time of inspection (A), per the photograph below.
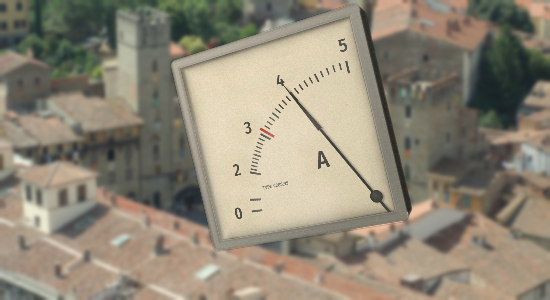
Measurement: 4 A
